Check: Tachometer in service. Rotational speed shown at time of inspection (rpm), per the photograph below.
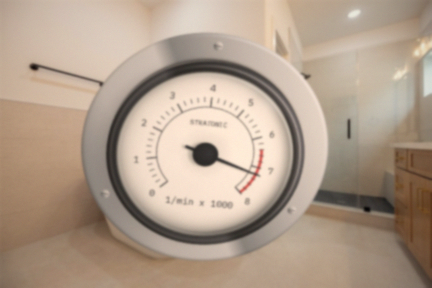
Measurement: 7200 rpm
